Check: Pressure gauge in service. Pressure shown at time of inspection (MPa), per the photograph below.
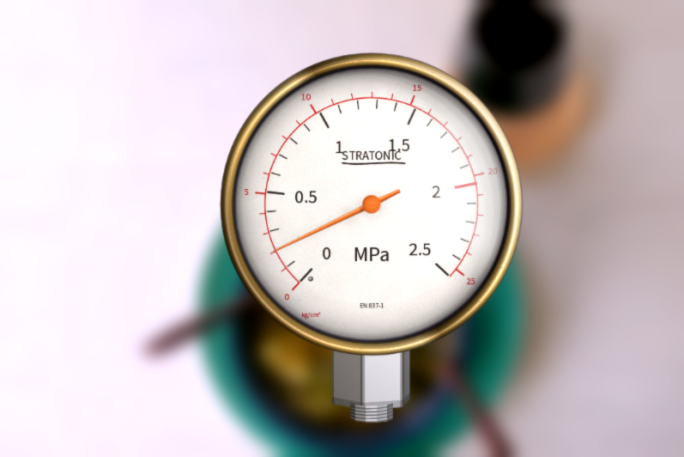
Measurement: 0.2 MPa
